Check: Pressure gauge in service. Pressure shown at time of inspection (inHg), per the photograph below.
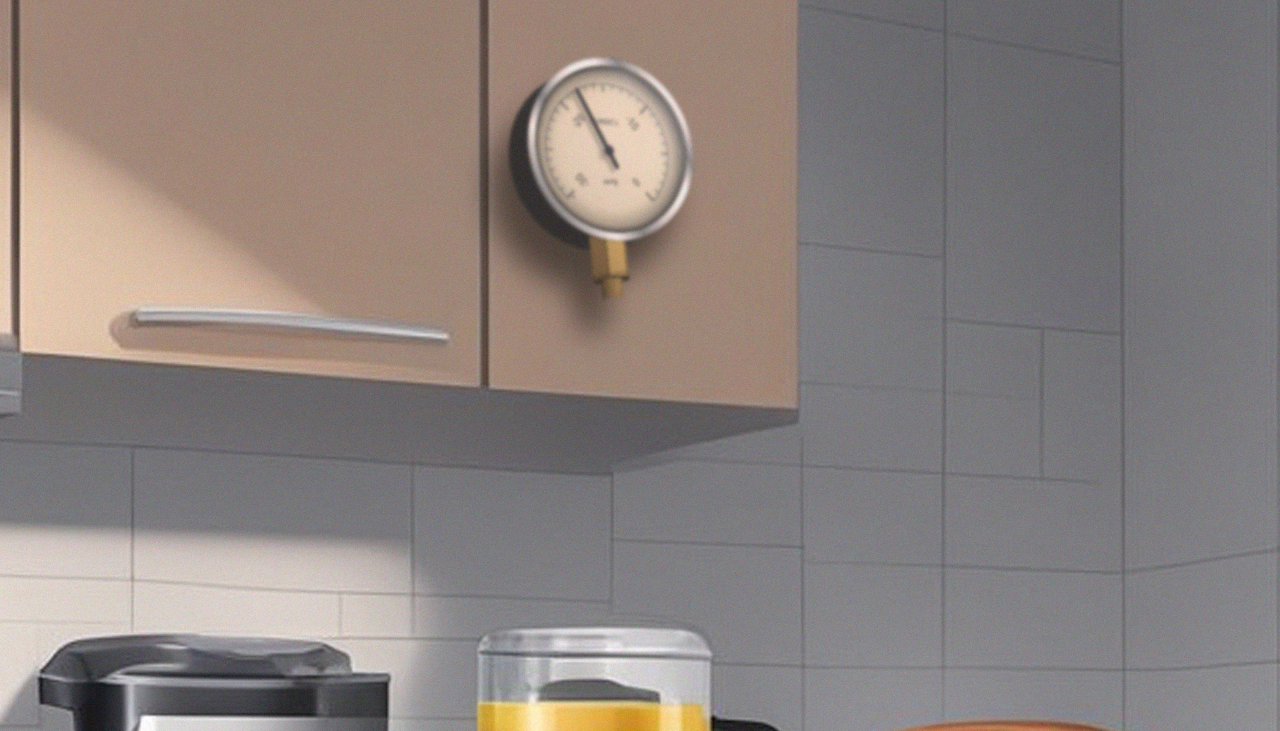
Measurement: -18 inHg
